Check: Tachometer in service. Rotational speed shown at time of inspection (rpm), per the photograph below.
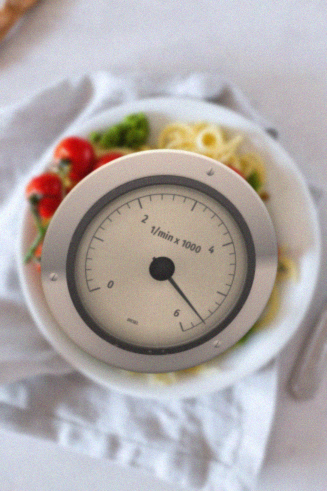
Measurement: 5600 rpm
